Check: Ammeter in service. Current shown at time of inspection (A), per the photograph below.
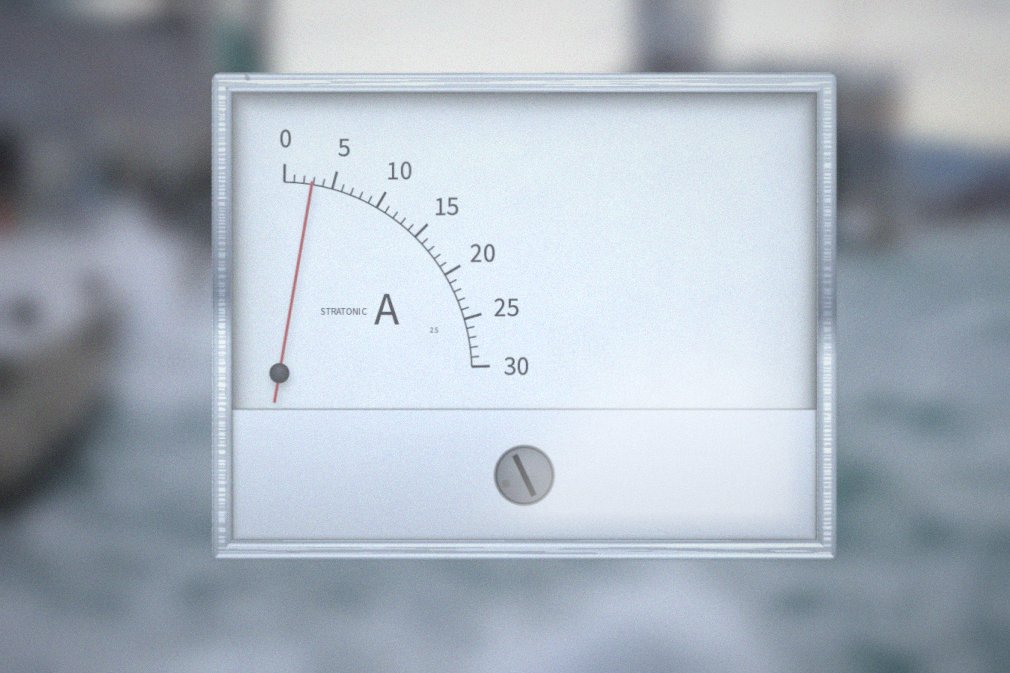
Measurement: 3 A
